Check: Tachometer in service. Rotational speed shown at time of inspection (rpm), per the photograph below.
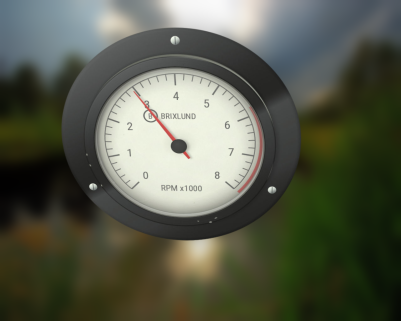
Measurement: 3000 rpm
